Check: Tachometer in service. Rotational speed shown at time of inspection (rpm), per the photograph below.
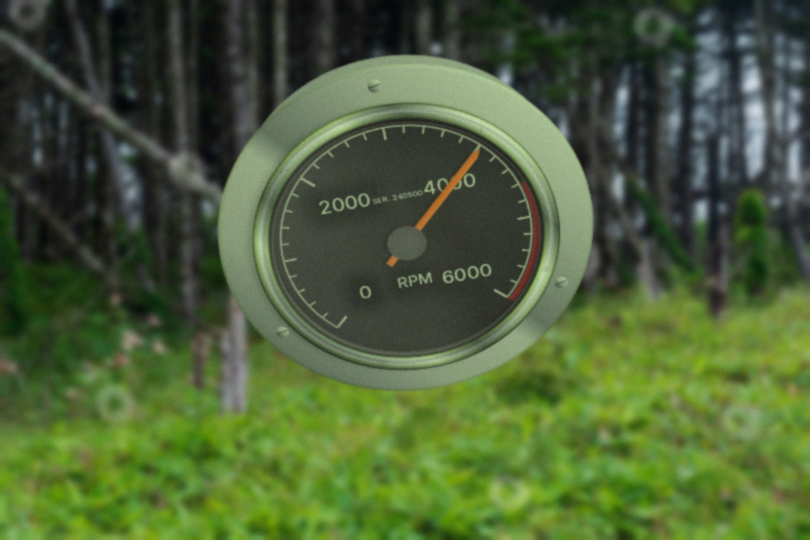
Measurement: 4000 rpm
